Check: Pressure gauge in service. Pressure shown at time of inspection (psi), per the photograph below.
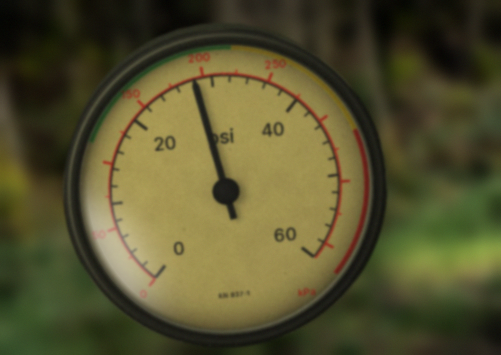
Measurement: 28 psi
